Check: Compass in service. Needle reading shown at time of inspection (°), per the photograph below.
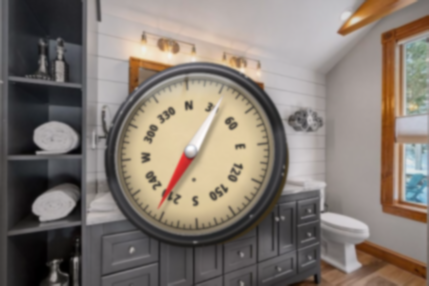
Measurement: 215 °
